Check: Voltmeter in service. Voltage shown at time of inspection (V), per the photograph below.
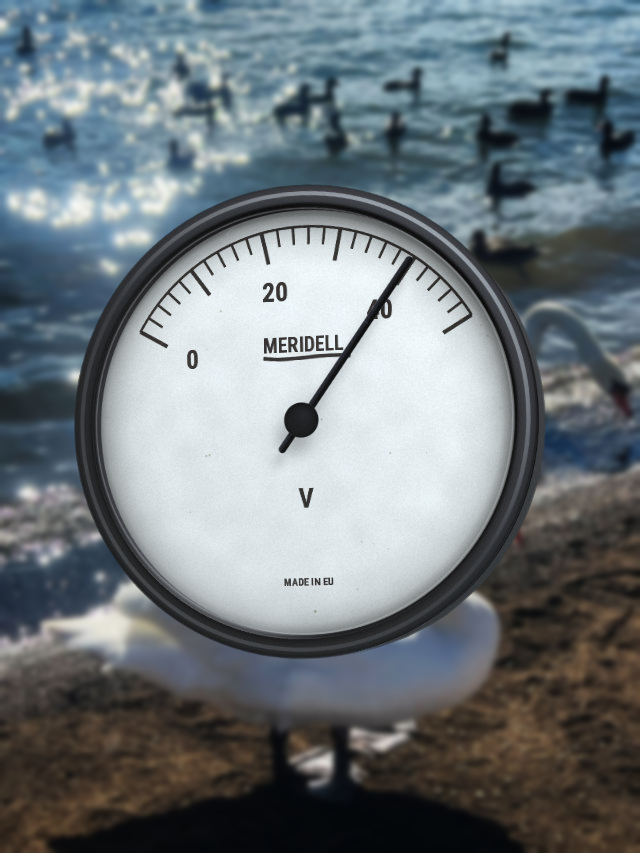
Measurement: 40 V
